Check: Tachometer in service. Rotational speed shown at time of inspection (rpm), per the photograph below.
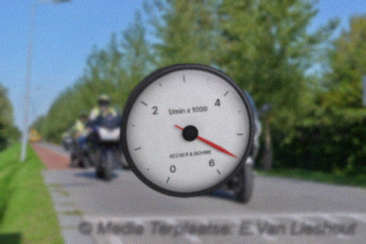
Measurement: 5500 rpm
